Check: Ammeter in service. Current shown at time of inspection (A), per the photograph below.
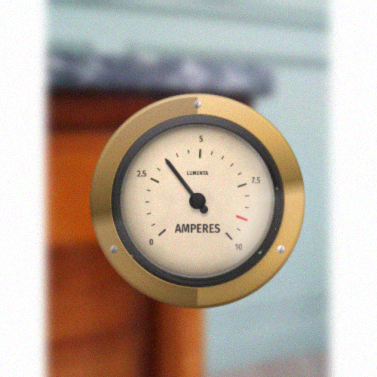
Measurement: 3.5 A
